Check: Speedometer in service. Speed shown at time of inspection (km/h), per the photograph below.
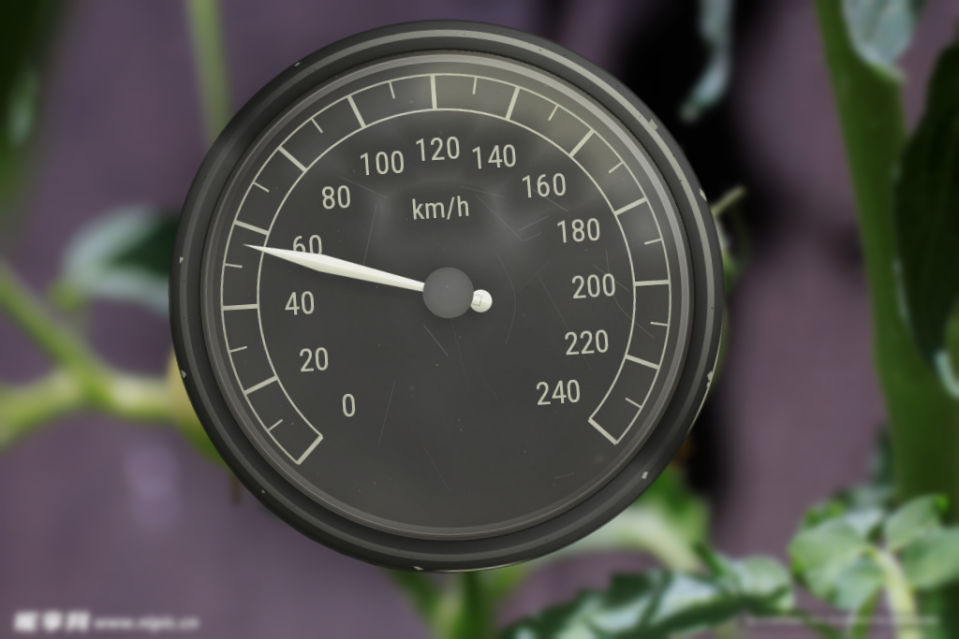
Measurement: 55 km/h
